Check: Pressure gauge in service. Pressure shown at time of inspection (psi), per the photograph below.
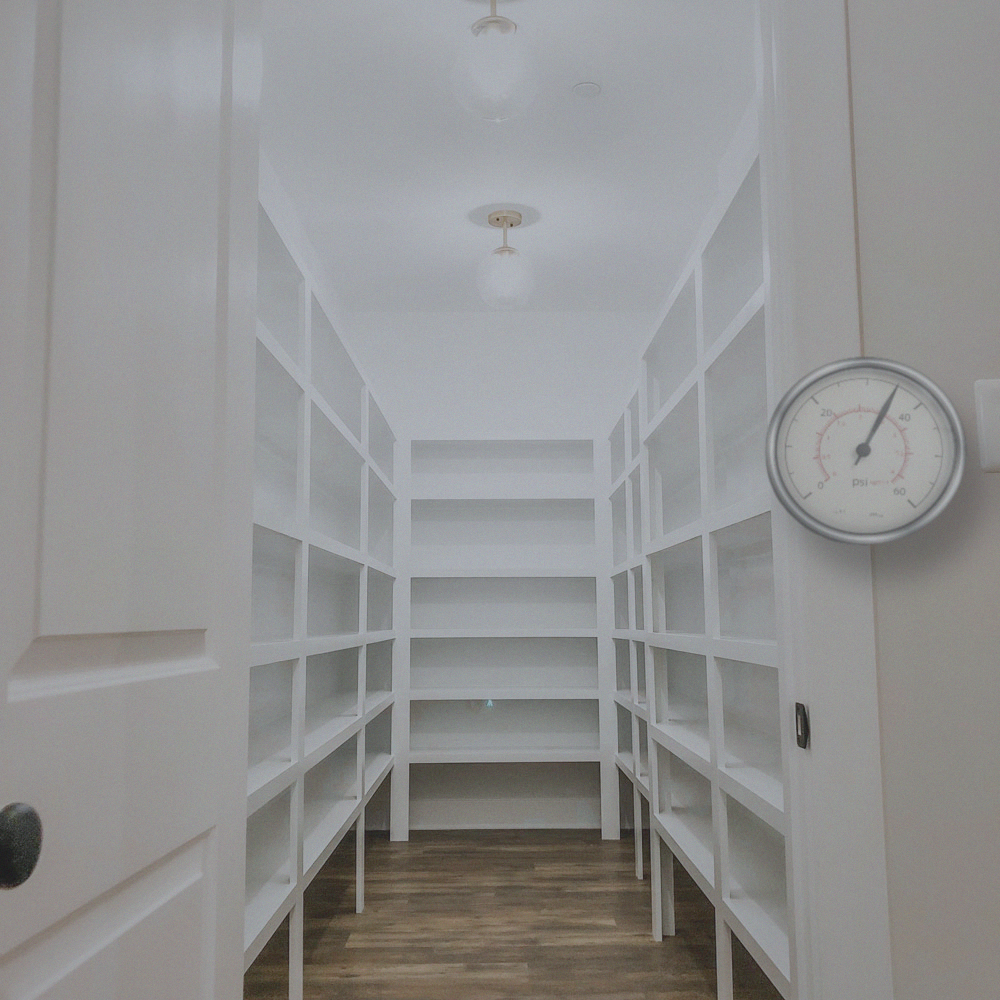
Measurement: 35 psi
